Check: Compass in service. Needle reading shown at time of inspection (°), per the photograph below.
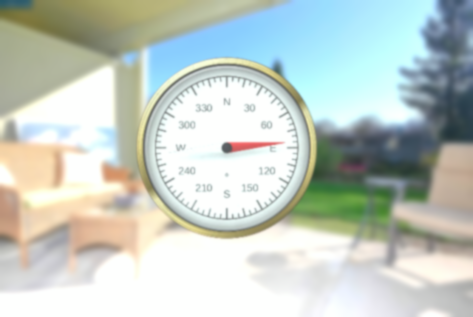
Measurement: 85 °
